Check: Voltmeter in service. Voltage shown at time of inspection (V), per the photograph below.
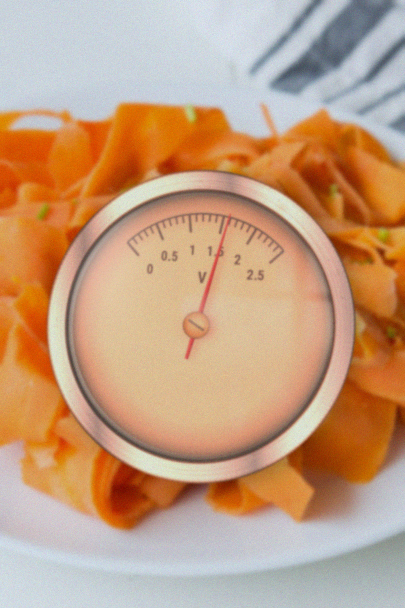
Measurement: 1.6 V
